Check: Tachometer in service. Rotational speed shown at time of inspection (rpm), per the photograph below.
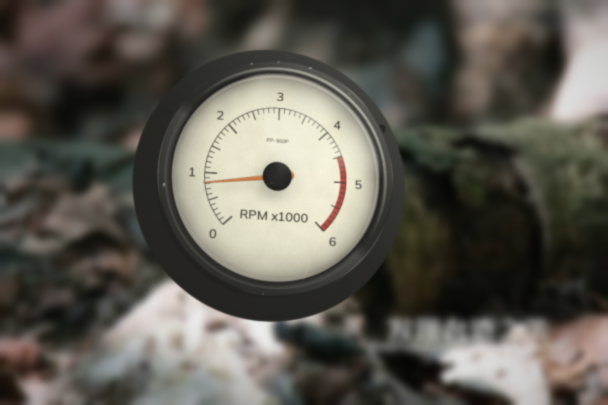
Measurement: 800 rpm
